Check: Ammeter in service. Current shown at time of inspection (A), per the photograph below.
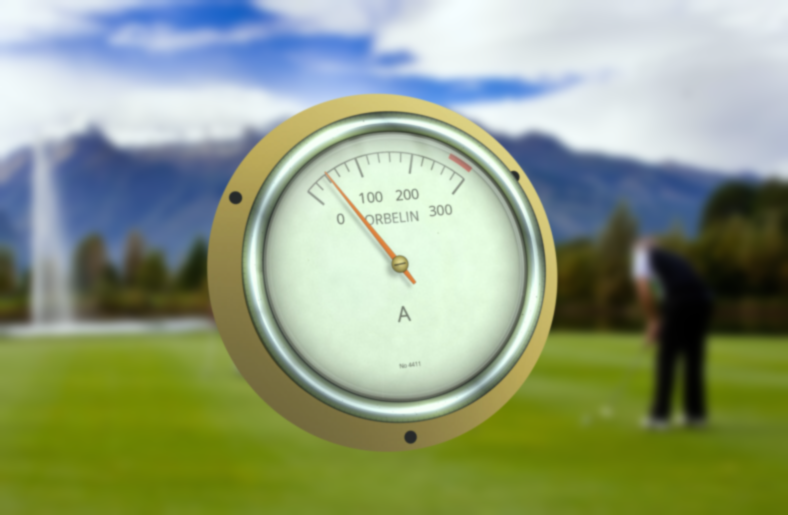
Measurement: 40 A
